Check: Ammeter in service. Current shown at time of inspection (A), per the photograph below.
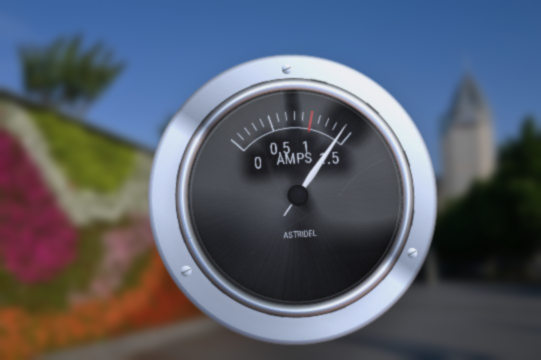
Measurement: 1.4 A
